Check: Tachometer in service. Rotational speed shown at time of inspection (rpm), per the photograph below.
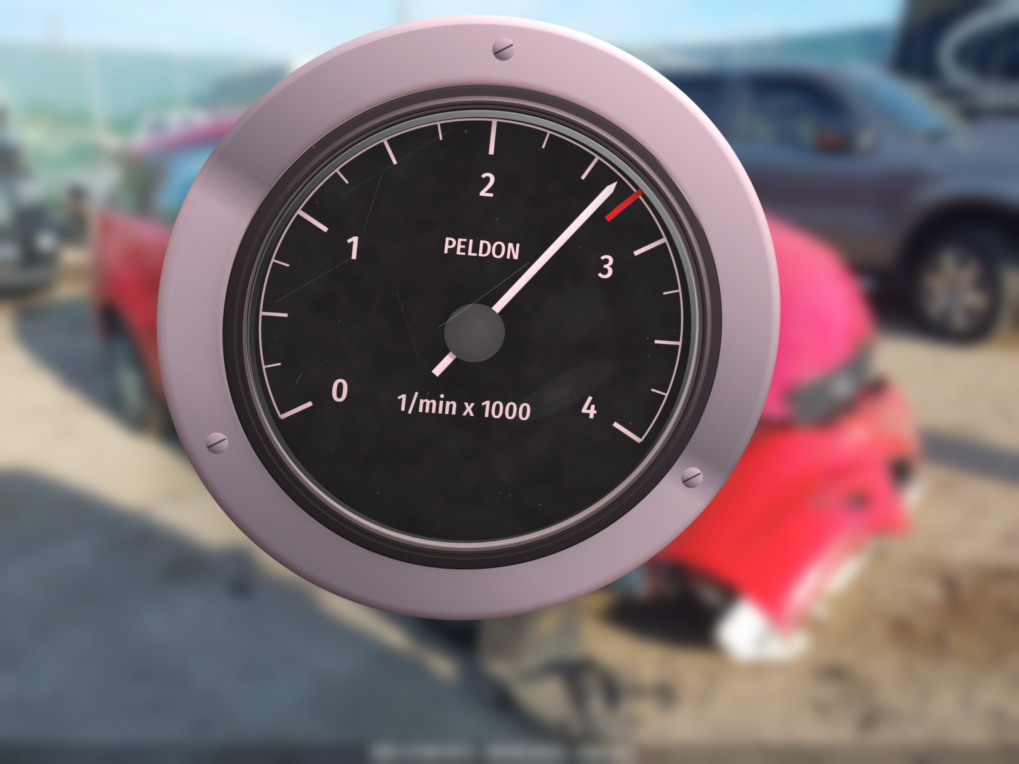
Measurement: 2625 rpm
